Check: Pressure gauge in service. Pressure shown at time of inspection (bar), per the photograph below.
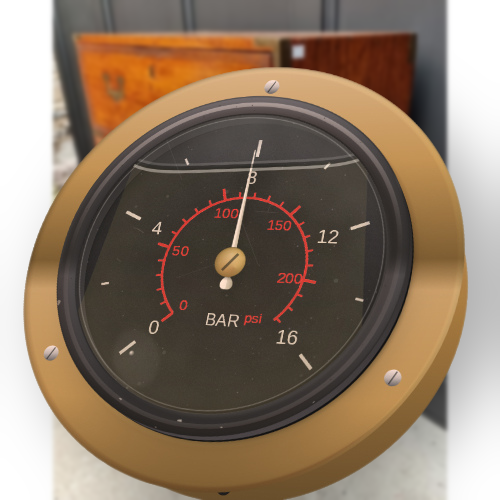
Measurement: 8 bar
